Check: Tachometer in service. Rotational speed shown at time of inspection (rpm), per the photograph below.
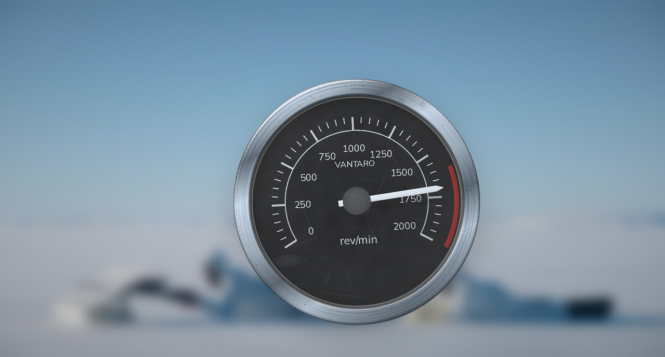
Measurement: 1700 rpm
